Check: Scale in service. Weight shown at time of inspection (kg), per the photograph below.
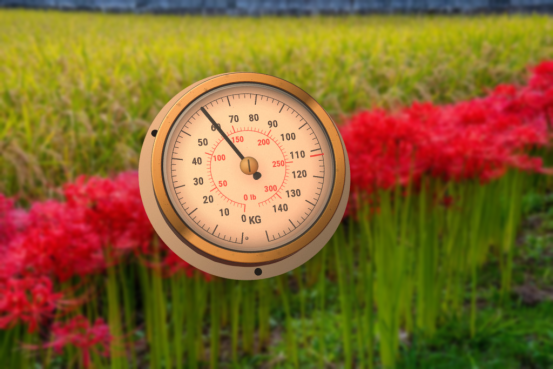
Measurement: 60 kg
